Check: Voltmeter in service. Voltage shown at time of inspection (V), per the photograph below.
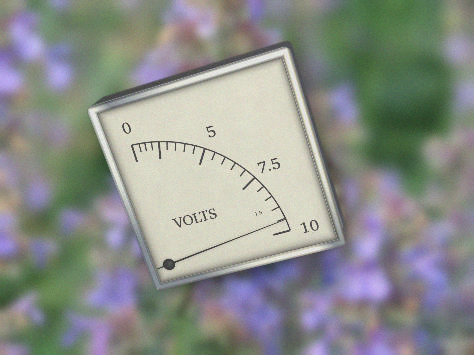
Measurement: 9.5 V
